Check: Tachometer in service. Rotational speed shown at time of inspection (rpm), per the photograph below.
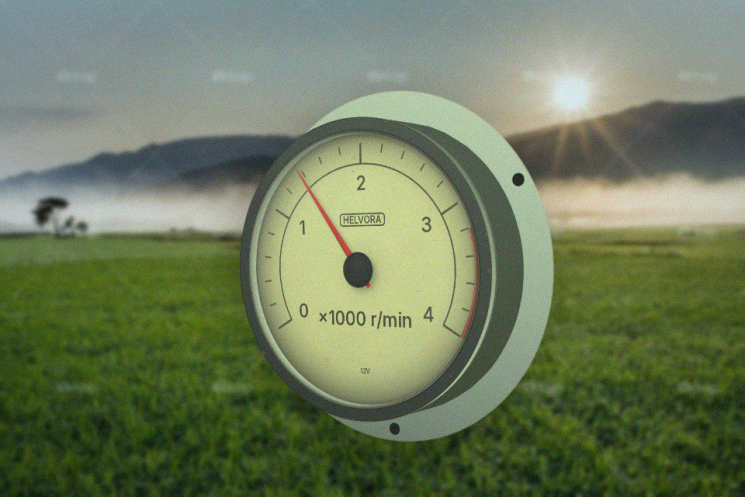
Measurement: 1400 rpm
